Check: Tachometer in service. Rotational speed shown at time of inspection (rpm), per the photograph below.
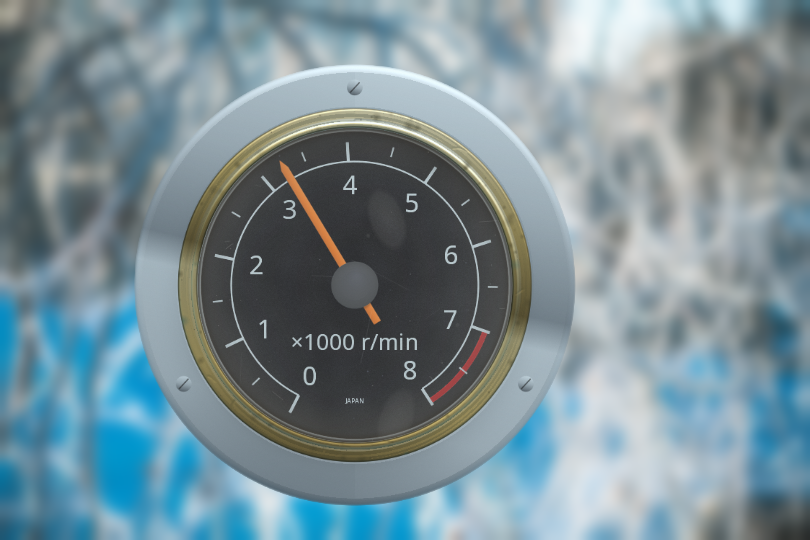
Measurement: 3250 rpm
